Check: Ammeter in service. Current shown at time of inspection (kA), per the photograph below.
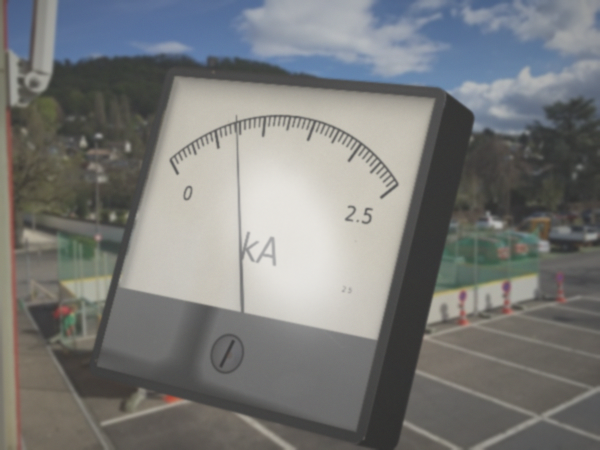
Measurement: 0.75 kA
